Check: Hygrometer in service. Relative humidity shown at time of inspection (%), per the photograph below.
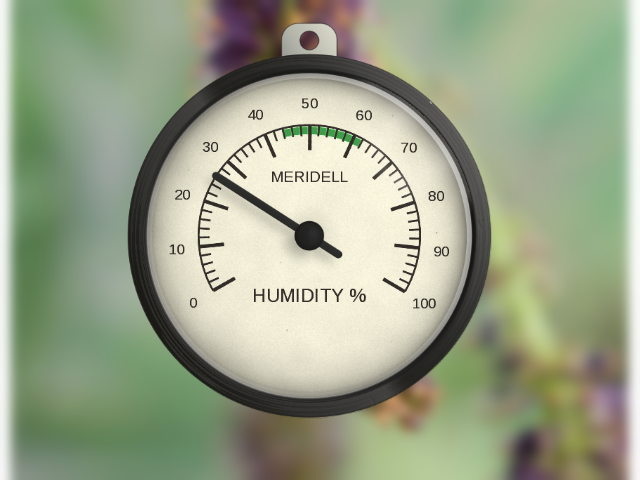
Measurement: 26 %
